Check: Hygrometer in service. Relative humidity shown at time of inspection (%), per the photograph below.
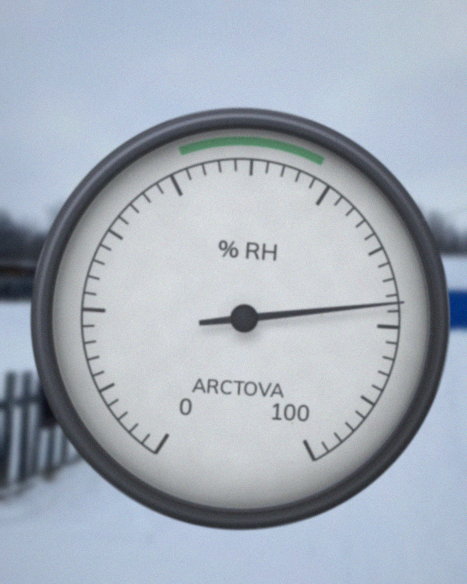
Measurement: 77 %
